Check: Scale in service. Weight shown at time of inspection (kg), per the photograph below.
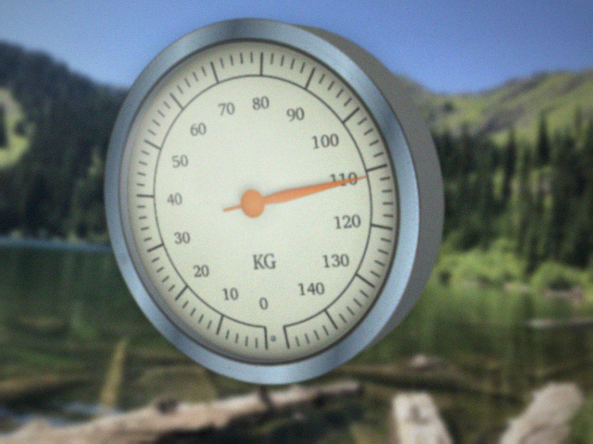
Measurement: 111 kg
